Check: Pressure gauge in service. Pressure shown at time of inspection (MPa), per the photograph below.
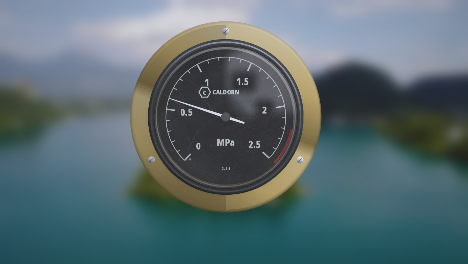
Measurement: 0.6 MPa
